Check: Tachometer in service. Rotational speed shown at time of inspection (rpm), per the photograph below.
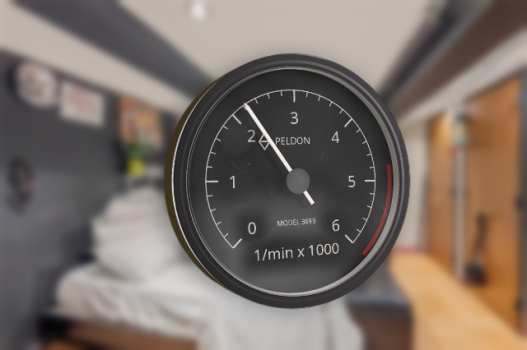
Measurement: 2200 rpm
